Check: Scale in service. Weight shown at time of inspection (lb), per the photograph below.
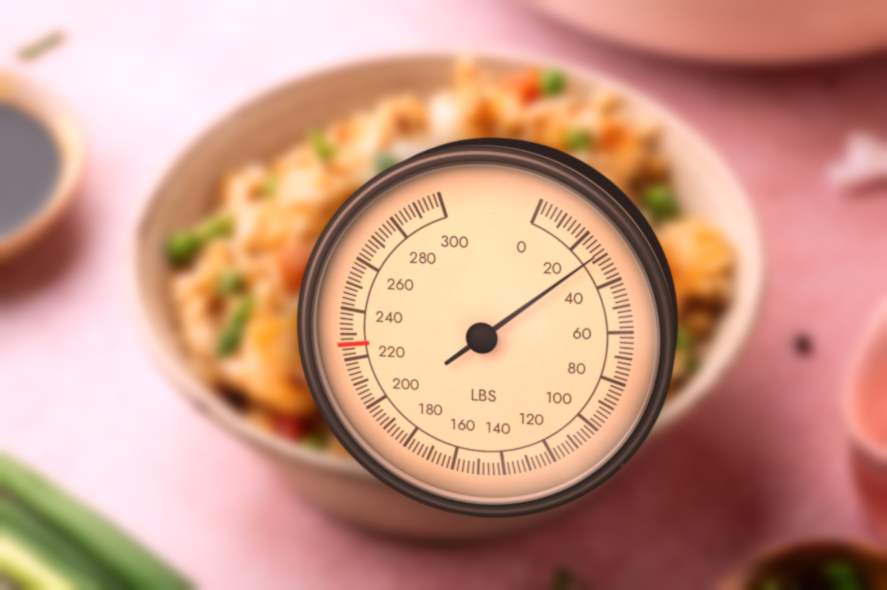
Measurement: 28 lb
